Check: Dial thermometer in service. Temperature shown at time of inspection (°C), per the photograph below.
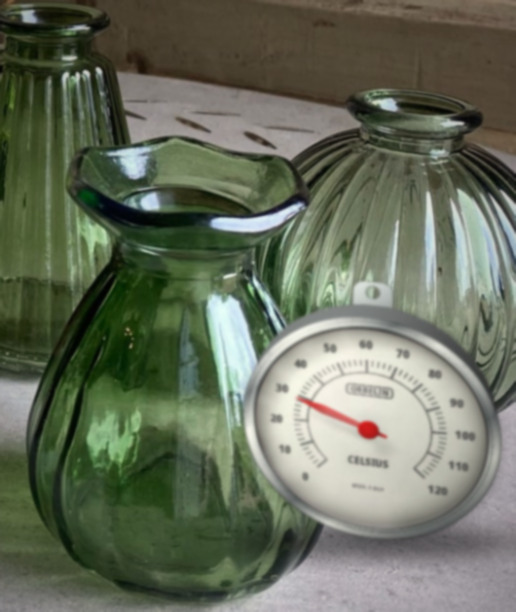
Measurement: 30 °C
